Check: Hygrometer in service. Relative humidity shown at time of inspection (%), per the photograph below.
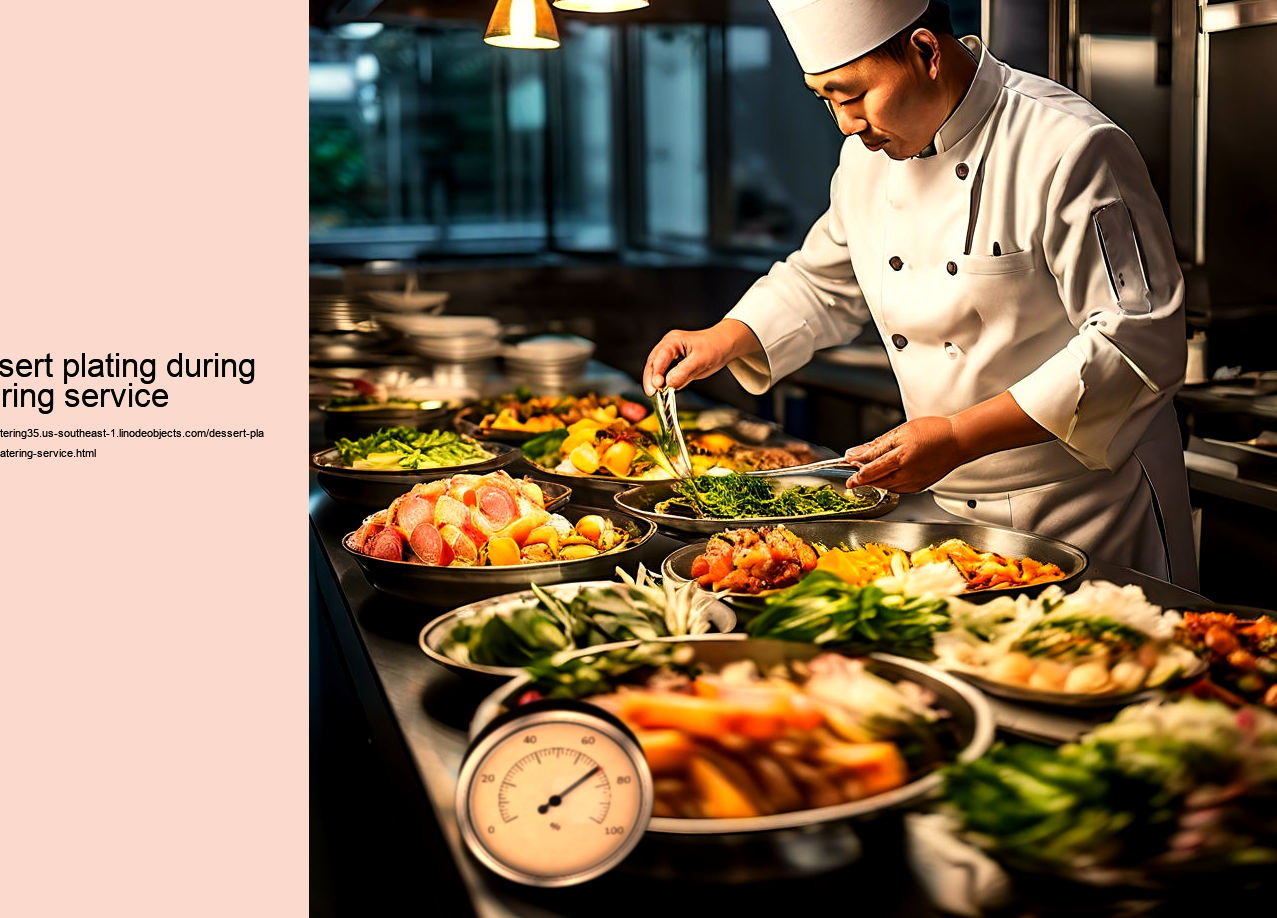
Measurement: 70 %
